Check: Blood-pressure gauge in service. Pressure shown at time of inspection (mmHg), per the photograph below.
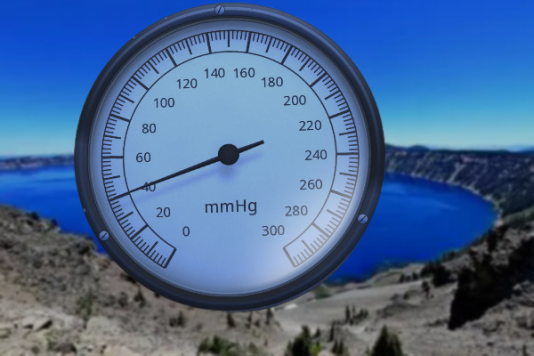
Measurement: 40 mmHg
